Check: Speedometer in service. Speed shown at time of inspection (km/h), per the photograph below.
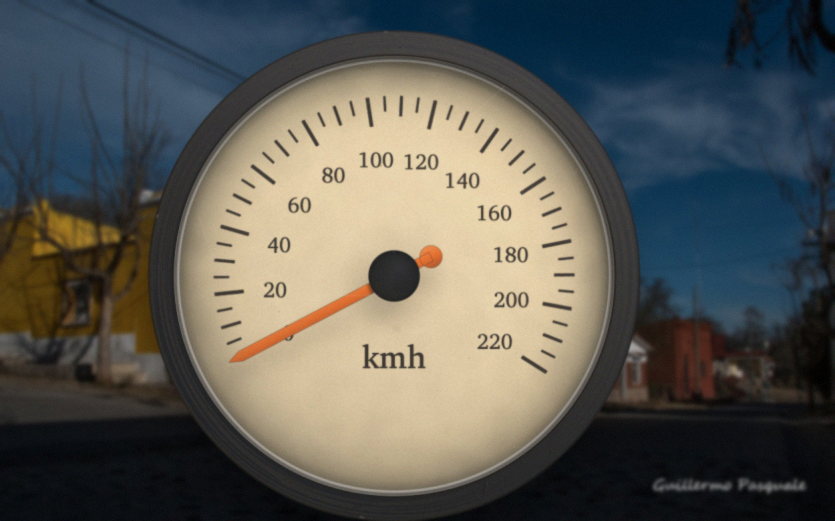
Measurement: 0 km/h
